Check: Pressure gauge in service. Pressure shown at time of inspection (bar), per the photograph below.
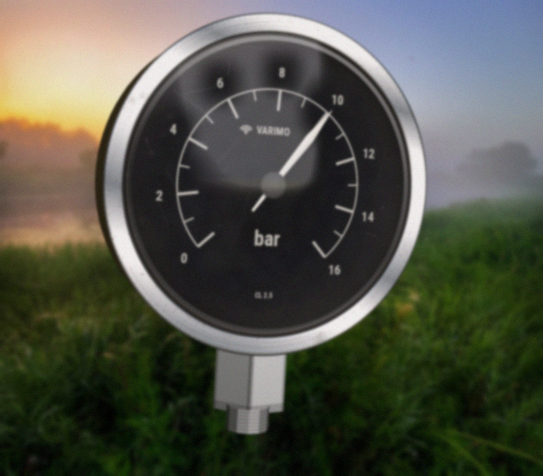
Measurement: 10 bar
